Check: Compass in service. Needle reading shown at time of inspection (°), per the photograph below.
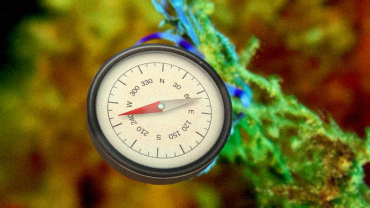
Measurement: 250 °
